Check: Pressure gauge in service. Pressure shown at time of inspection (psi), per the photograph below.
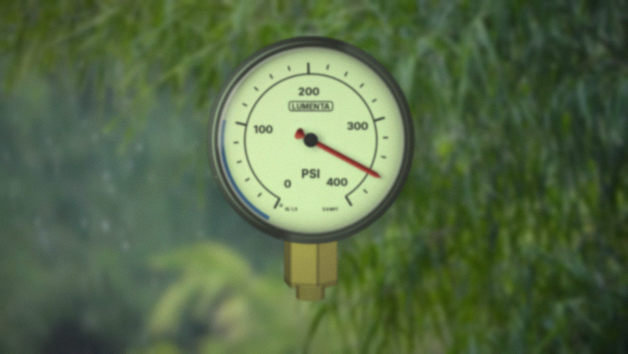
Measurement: 360 psi
